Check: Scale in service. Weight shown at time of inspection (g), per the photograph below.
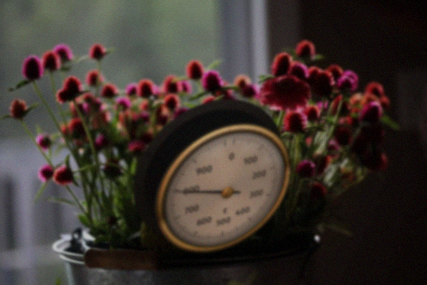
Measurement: 800 g
